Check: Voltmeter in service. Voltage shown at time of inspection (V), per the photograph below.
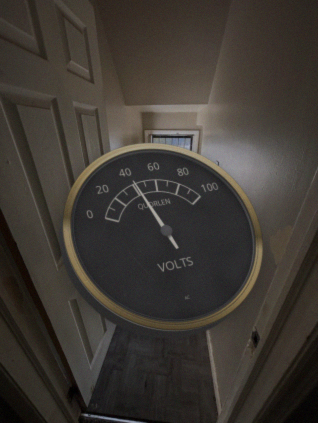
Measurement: 40 V
